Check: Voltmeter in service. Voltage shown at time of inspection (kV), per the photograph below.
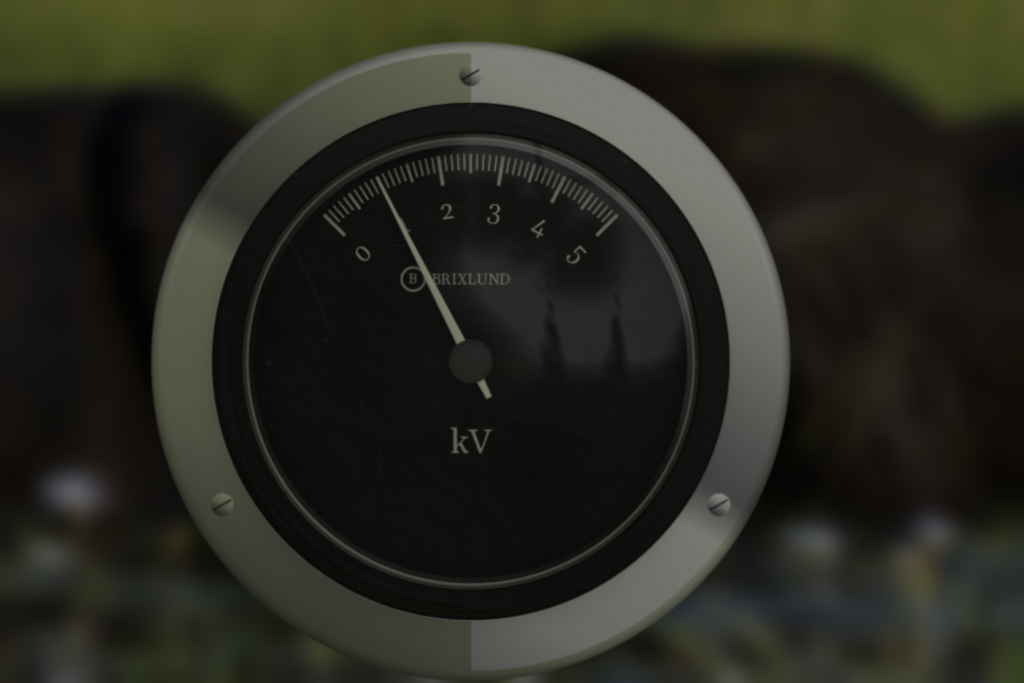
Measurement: 1 kV
